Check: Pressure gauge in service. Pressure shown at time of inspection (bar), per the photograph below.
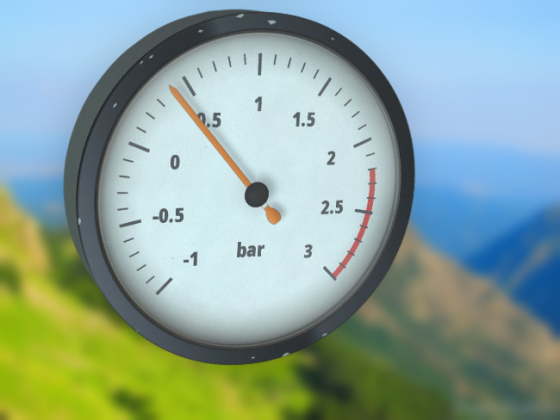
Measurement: 0.4 bar
